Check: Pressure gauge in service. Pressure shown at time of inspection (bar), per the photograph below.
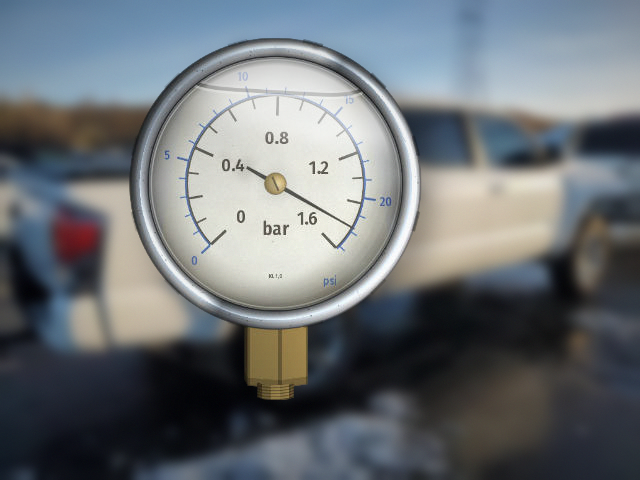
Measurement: 1.5 bar
